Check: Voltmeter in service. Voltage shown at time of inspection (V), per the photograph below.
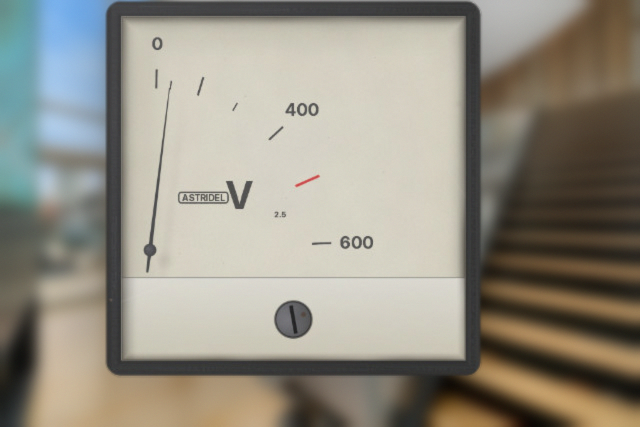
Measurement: 100 V
